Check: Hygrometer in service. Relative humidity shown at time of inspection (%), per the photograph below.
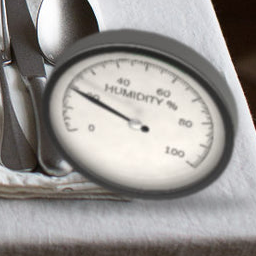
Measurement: 20 %
